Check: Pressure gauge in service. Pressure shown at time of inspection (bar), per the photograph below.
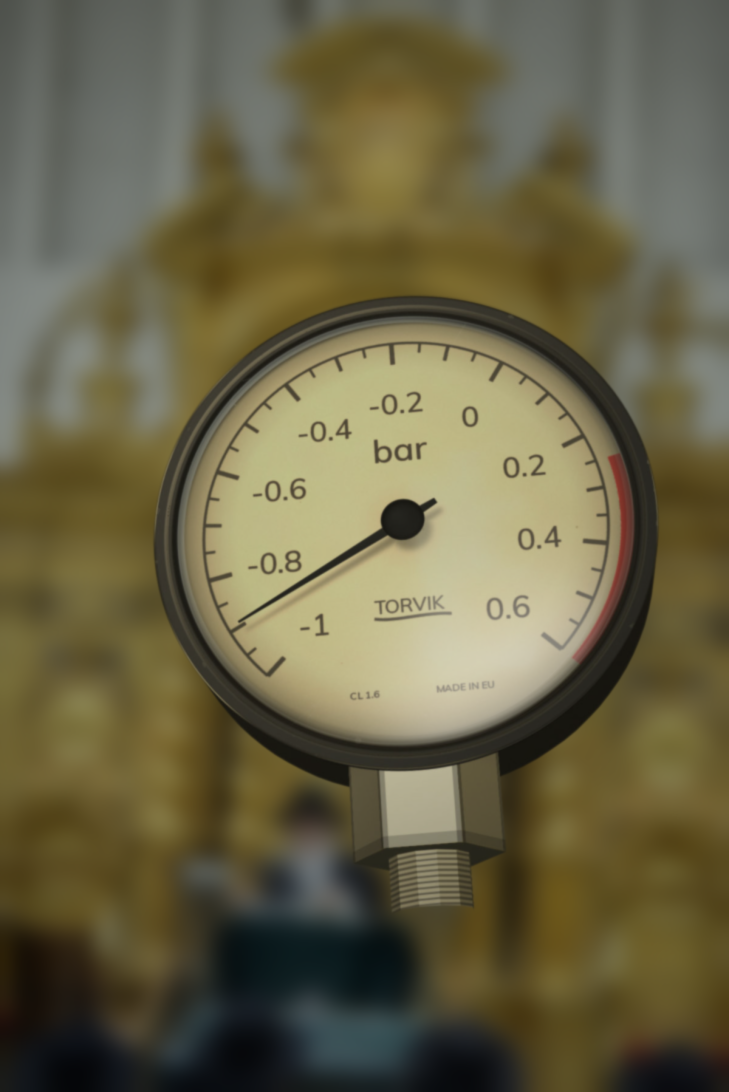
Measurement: -0.9 bar
